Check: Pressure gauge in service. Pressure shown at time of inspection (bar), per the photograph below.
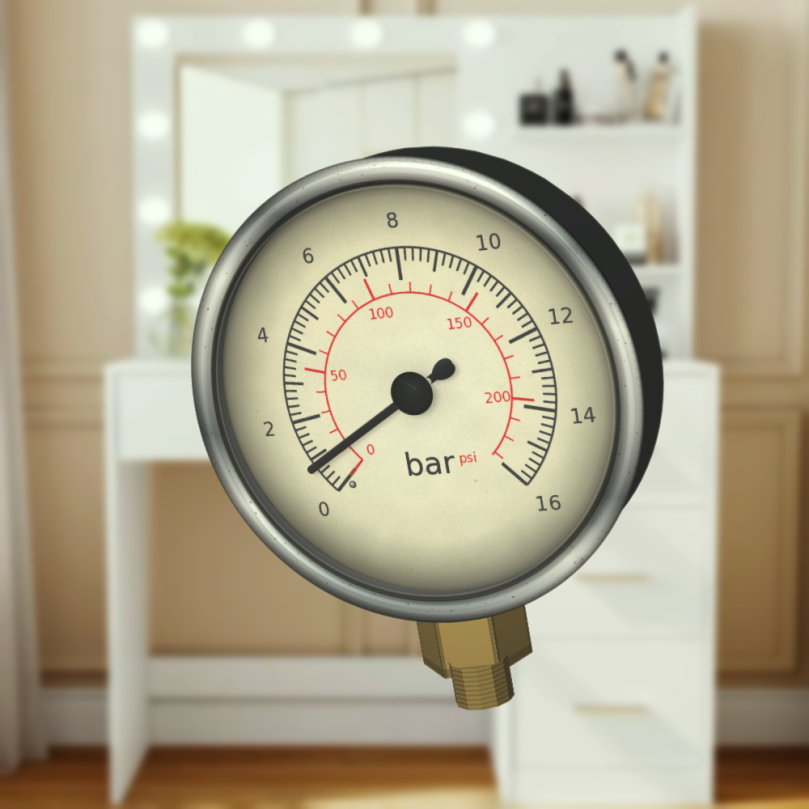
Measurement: 0.8 bar
